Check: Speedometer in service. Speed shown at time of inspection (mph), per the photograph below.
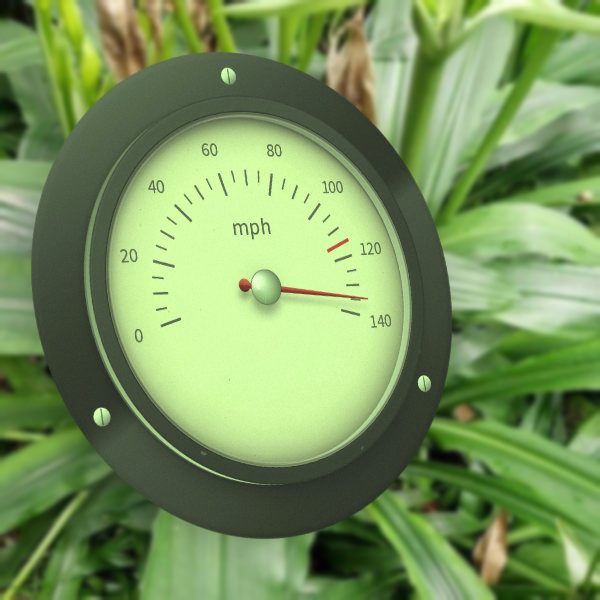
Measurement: 135 mph
